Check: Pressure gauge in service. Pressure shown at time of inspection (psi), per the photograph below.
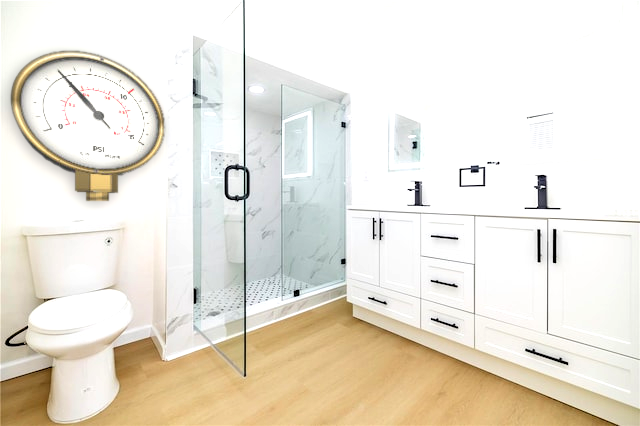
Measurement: 5 psi
